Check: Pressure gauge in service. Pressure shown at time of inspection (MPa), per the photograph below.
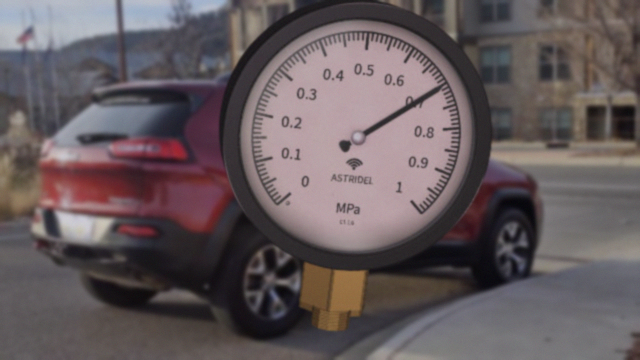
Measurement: 0.7 MPa
